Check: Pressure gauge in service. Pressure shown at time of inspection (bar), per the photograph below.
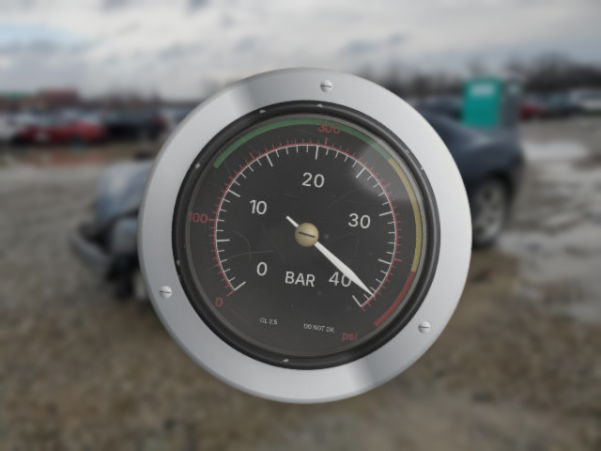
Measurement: 38.5 bar
